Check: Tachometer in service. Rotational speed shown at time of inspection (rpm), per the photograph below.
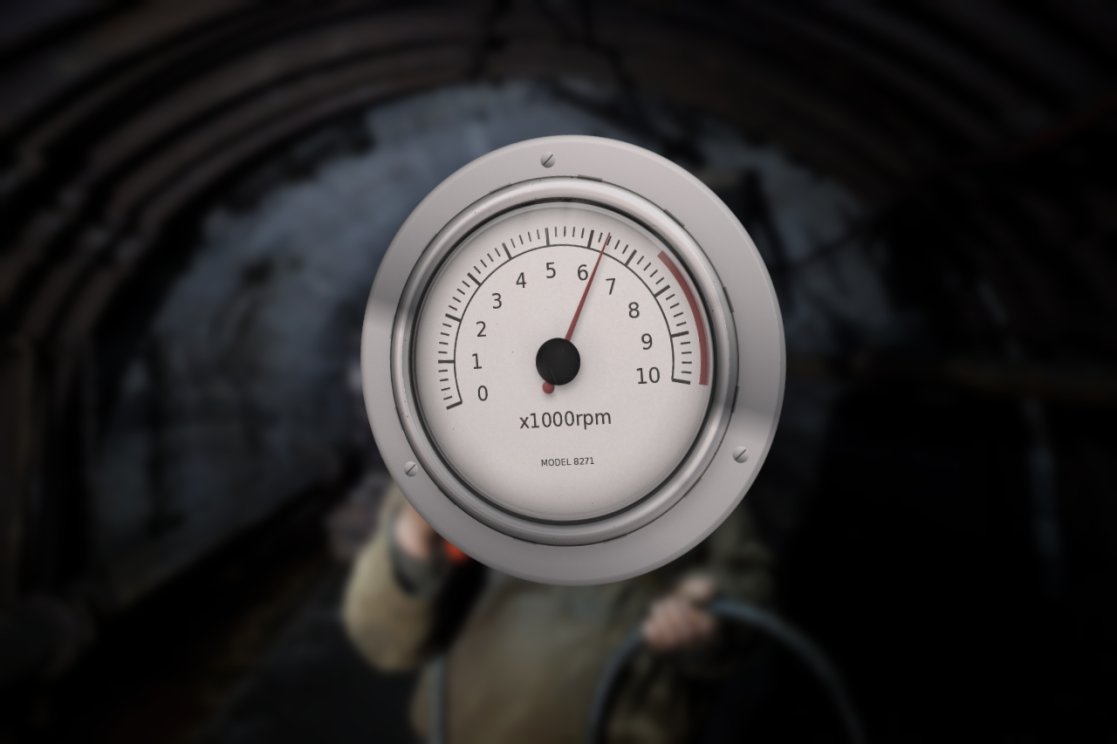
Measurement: 6400 rpm
